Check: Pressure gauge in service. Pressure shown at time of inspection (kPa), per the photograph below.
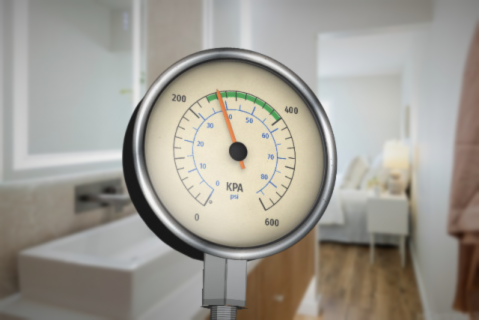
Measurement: 260 kPa
